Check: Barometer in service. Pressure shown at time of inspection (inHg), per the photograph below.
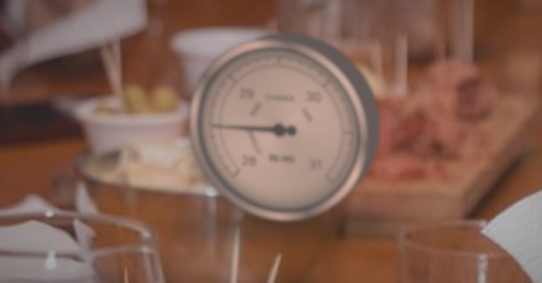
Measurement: 28.5 inHg
